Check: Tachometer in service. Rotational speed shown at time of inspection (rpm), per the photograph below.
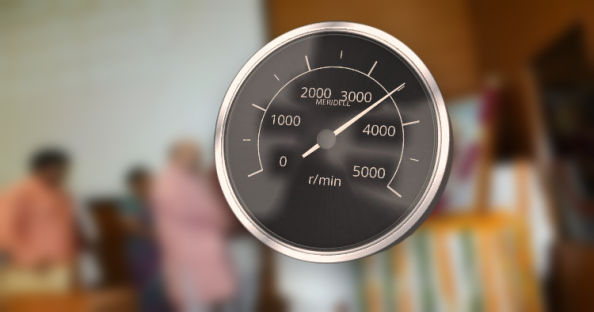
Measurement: 3500 rpm
